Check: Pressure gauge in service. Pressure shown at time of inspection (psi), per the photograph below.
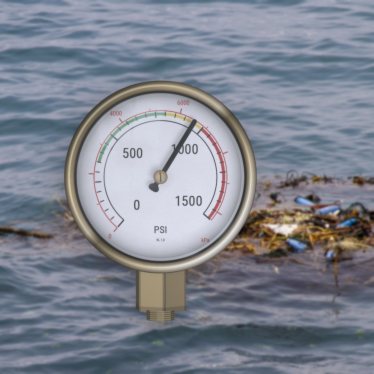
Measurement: 950 psi
